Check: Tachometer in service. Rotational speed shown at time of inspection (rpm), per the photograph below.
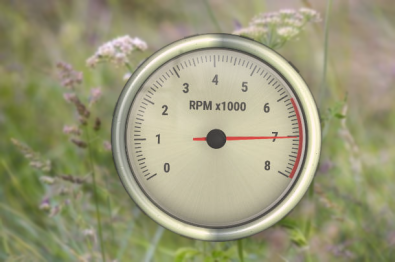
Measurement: 7000 rpm
